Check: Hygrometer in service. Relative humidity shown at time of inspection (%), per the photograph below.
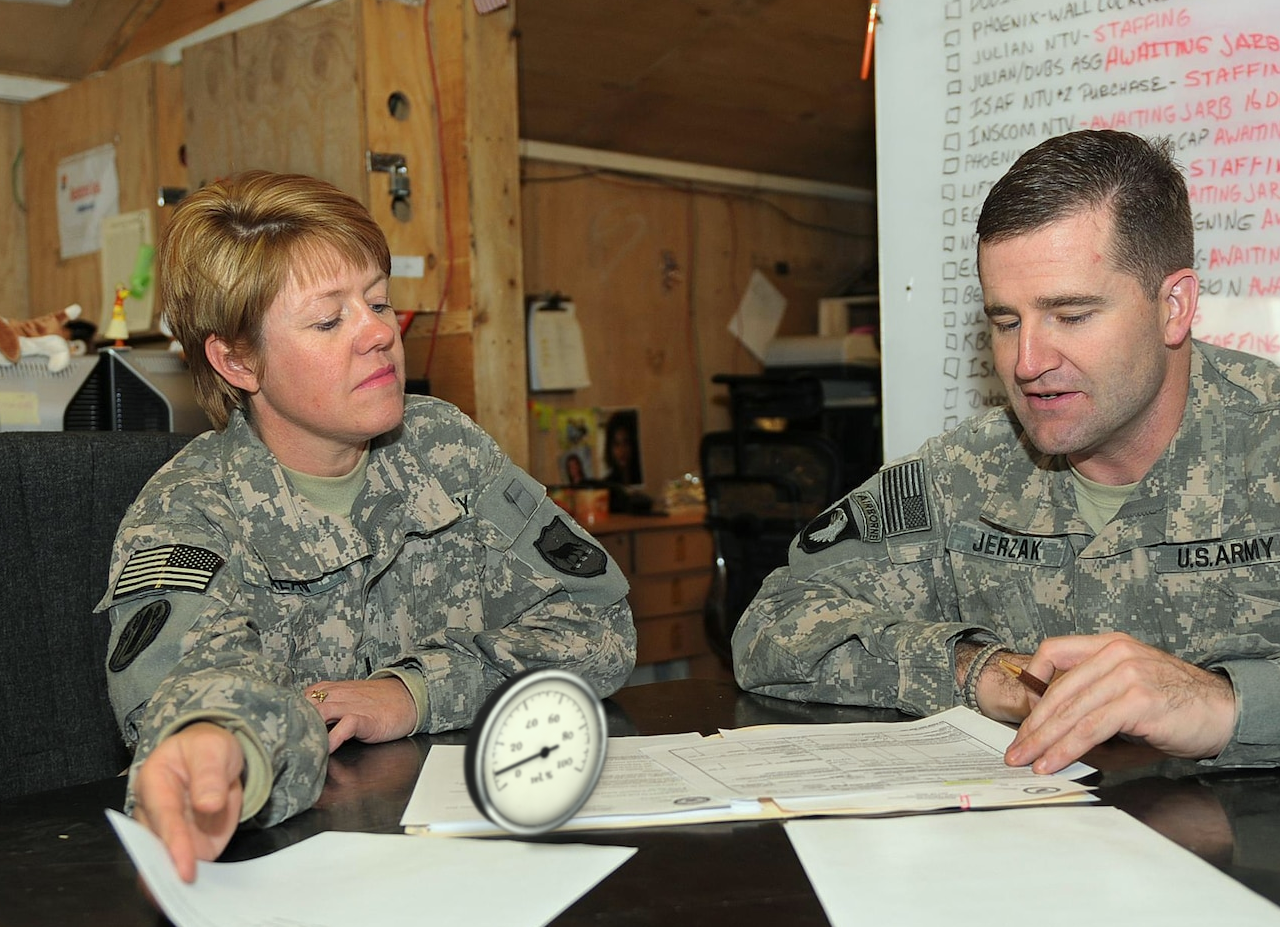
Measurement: 8 %
